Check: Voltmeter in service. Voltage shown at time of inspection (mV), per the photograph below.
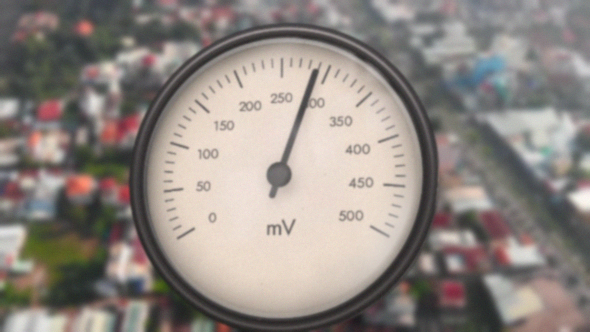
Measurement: 290 mV
